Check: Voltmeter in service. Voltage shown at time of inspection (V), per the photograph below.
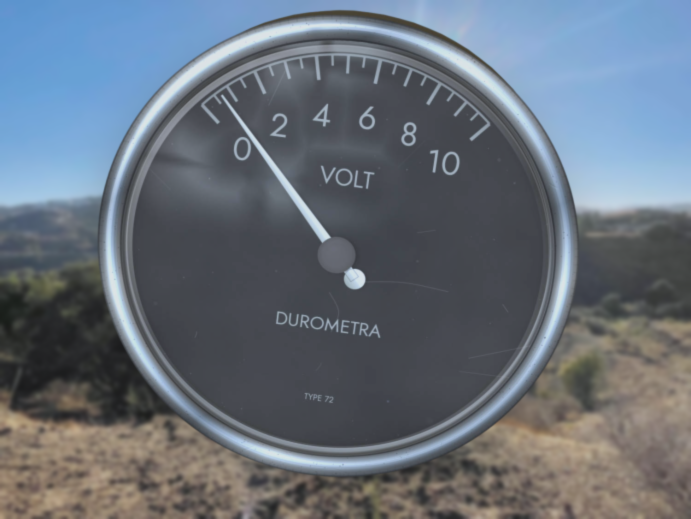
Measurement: 0.75 V
